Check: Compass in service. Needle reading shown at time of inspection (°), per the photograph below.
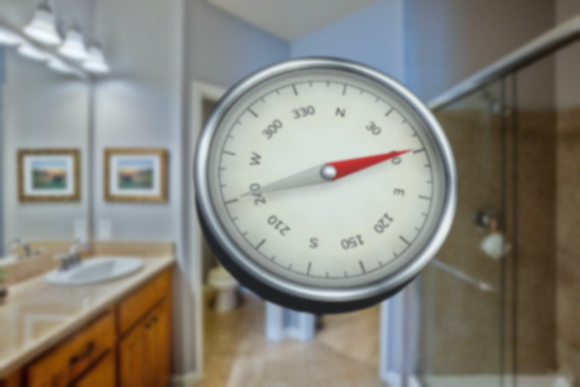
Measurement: 60 °
